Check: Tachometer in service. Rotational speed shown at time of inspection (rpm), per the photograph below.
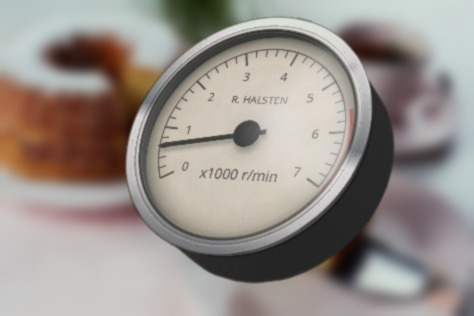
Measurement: 600 rpm
